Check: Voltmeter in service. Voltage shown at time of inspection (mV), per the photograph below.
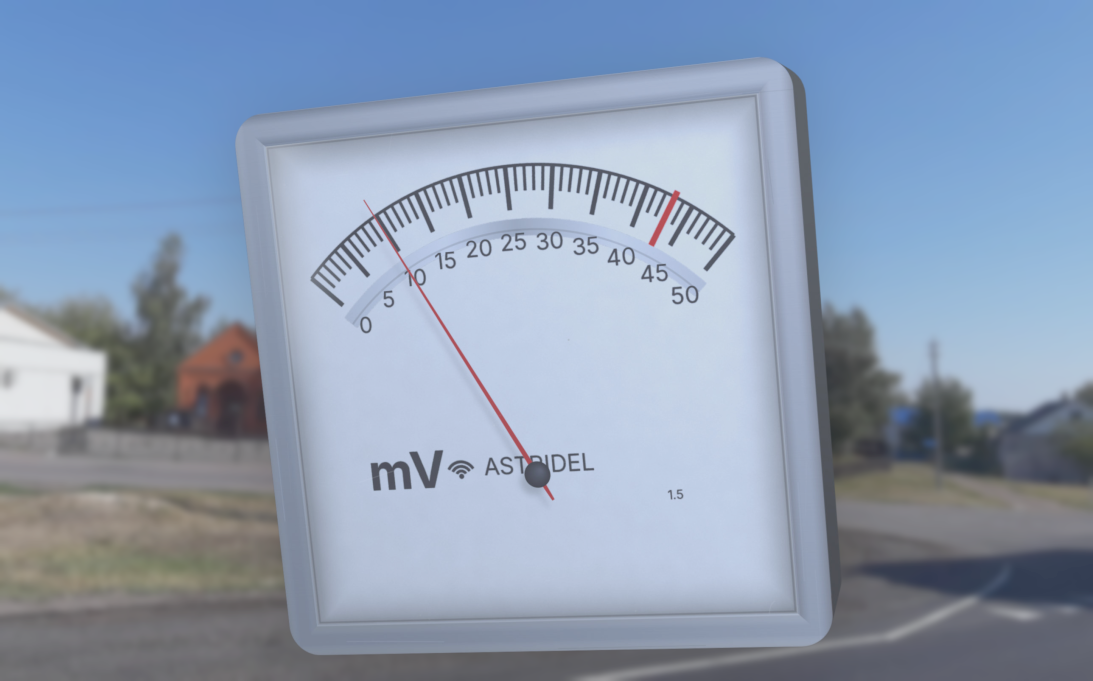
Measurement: 10 mV
